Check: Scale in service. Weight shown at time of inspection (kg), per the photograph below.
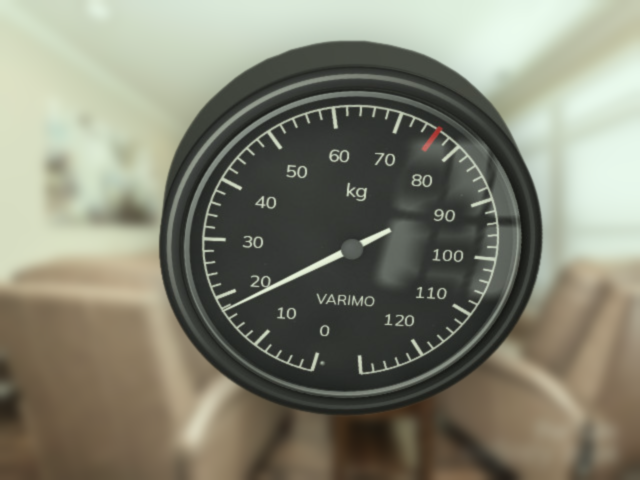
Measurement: 18 kg
